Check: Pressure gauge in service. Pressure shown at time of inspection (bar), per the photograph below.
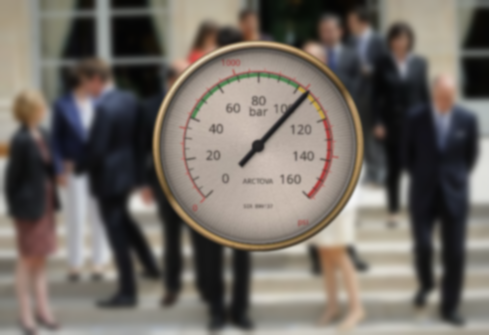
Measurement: 105 bar
